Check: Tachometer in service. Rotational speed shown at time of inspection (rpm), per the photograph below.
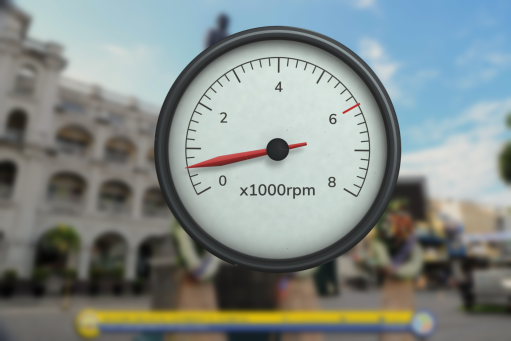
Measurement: 600 rpm
